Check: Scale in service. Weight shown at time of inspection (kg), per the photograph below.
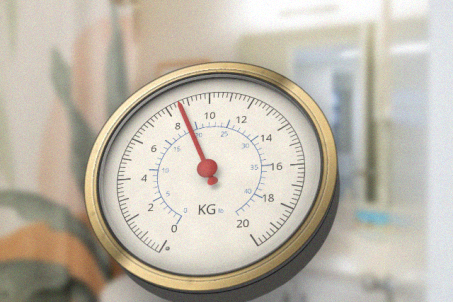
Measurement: 8.6 kg
